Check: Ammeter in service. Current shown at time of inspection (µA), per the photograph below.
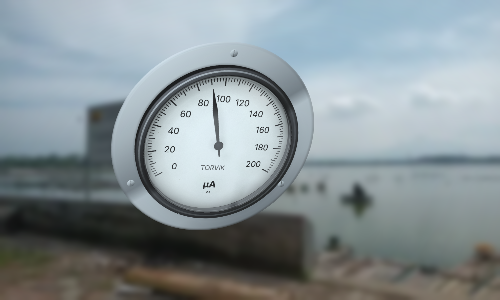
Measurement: 90 µA
